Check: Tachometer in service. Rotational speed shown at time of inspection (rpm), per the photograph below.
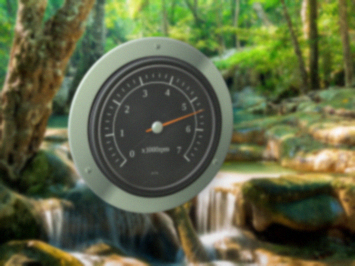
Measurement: 5400 rpm
